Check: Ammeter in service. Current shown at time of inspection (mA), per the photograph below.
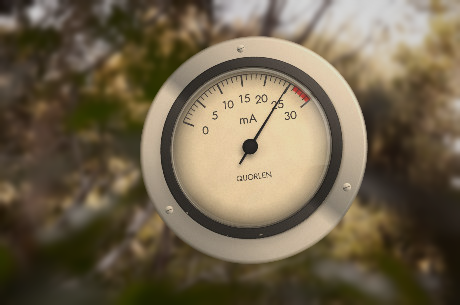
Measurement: 25 mA
